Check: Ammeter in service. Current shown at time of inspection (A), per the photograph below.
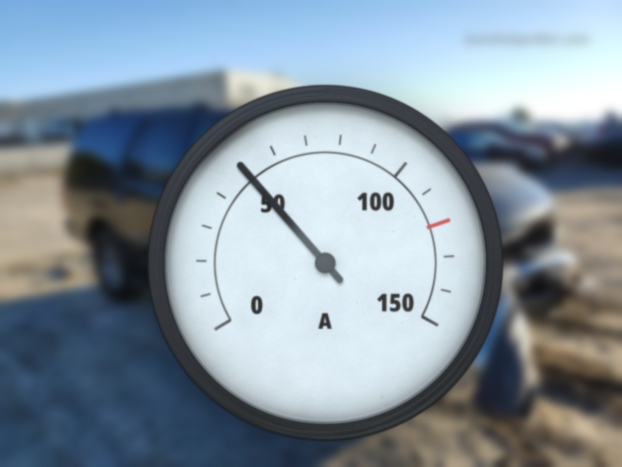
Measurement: 50 A
